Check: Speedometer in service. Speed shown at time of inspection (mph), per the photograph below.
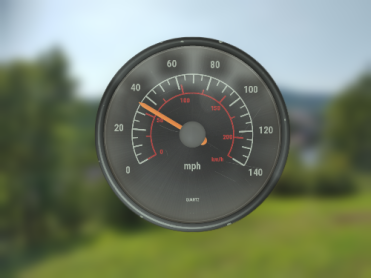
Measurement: 35 mph
